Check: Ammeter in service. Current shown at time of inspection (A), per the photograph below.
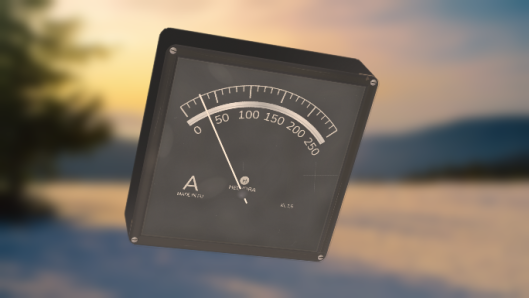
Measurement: 30 A
